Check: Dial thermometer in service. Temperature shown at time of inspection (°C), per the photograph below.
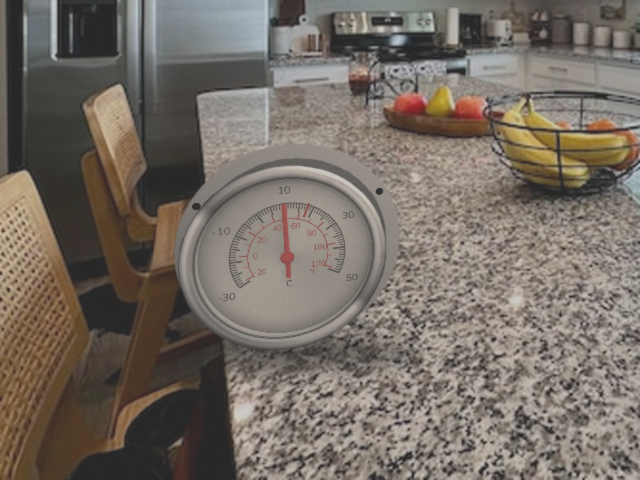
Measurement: 10 °C
